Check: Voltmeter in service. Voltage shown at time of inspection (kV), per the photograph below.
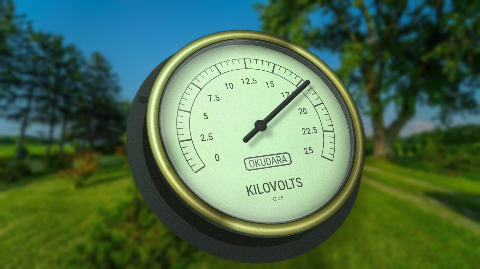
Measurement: 18 kV
